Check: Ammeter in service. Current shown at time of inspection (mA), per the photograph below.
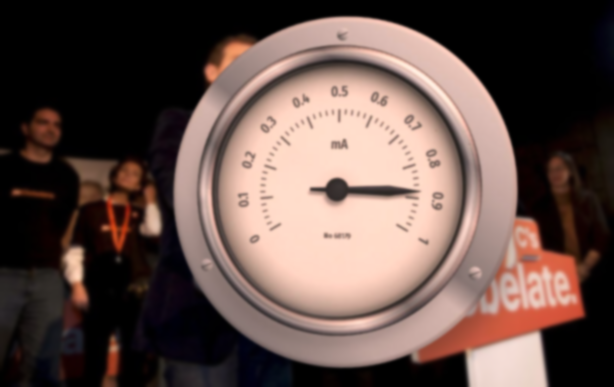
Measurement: 0.88 mA
